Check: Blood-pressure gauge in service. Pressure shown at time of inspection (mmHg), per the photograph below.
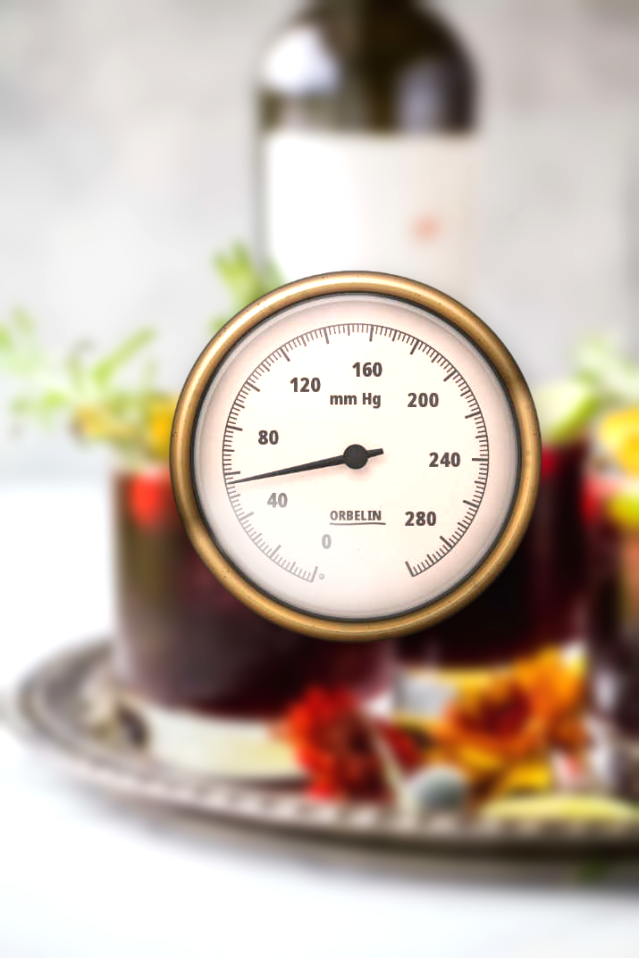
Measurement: 56 mmHg
